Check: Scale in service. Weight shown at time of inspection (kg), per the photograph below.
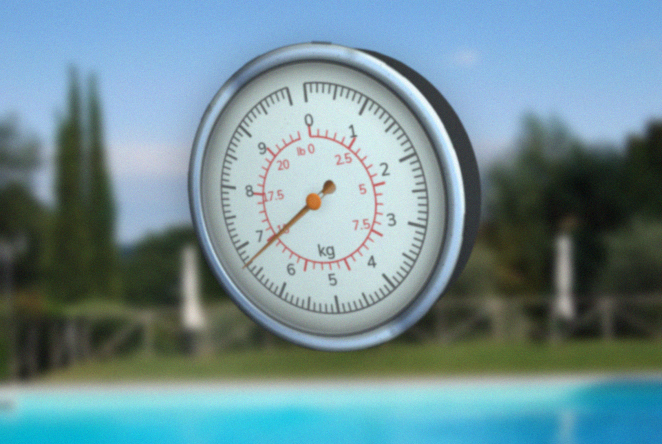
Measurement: 6.7 kg
